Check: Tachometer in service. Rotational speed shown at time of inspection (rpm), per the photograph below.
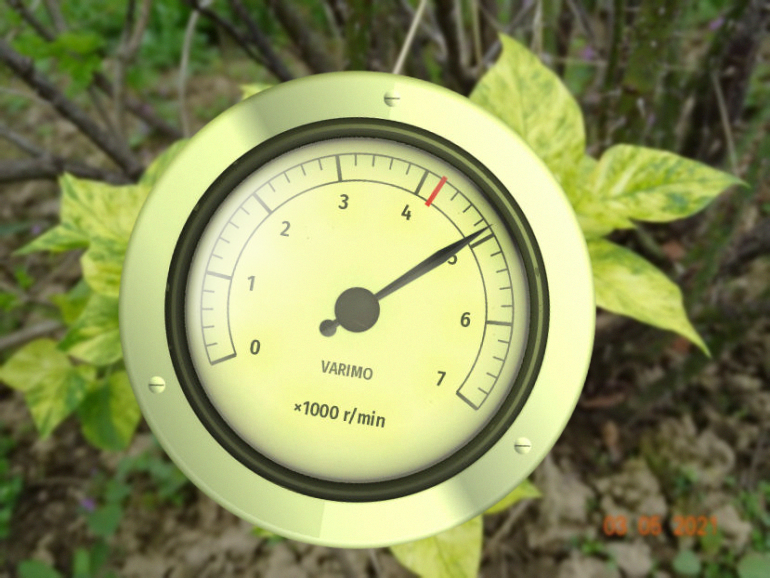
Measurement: 4900 rpm
